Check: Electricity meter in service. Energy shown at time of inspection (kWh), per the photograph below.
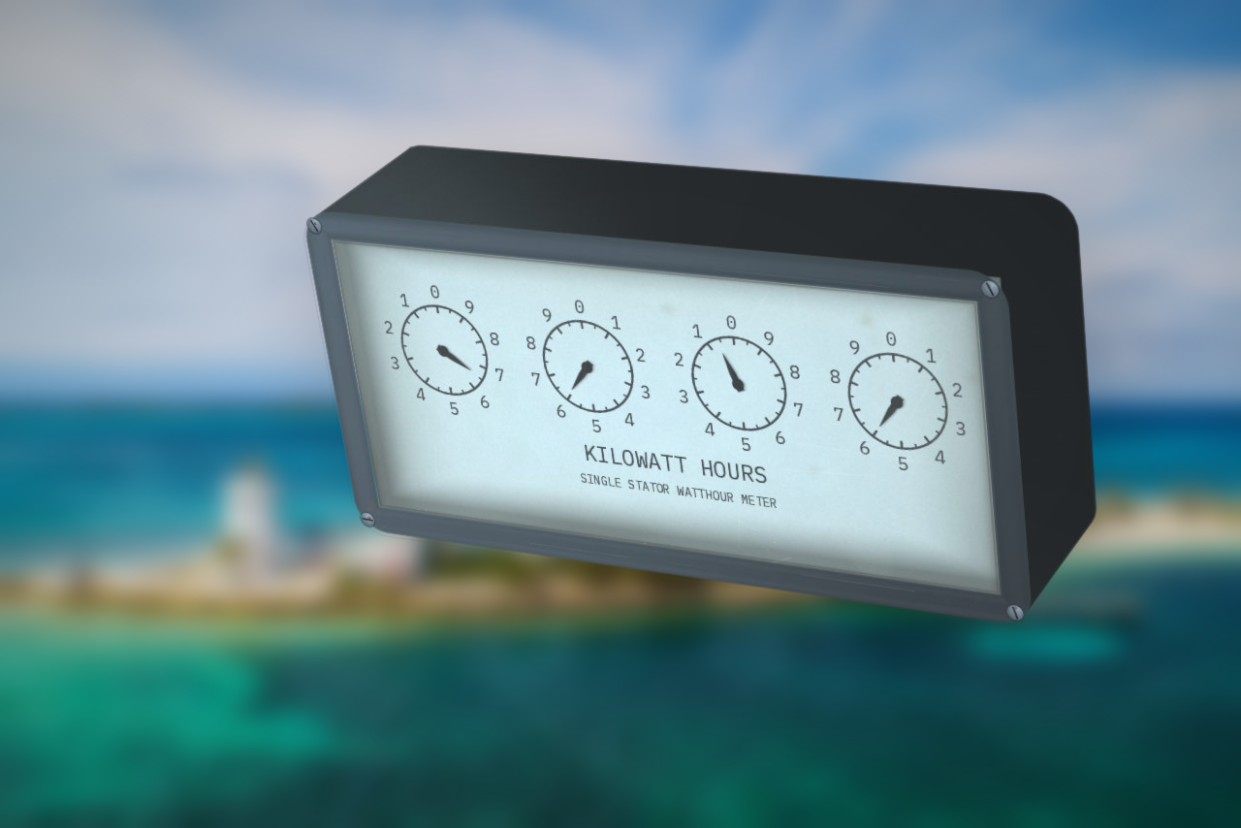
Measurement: 6606 kWh
